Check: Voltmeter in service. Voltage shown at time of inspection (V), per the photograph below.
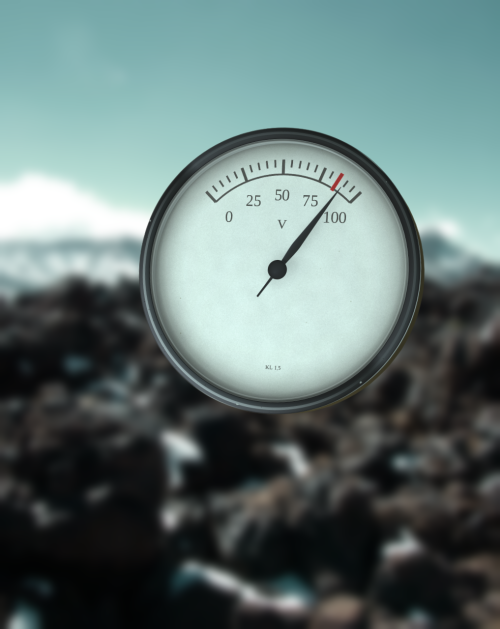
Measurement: 90 V
